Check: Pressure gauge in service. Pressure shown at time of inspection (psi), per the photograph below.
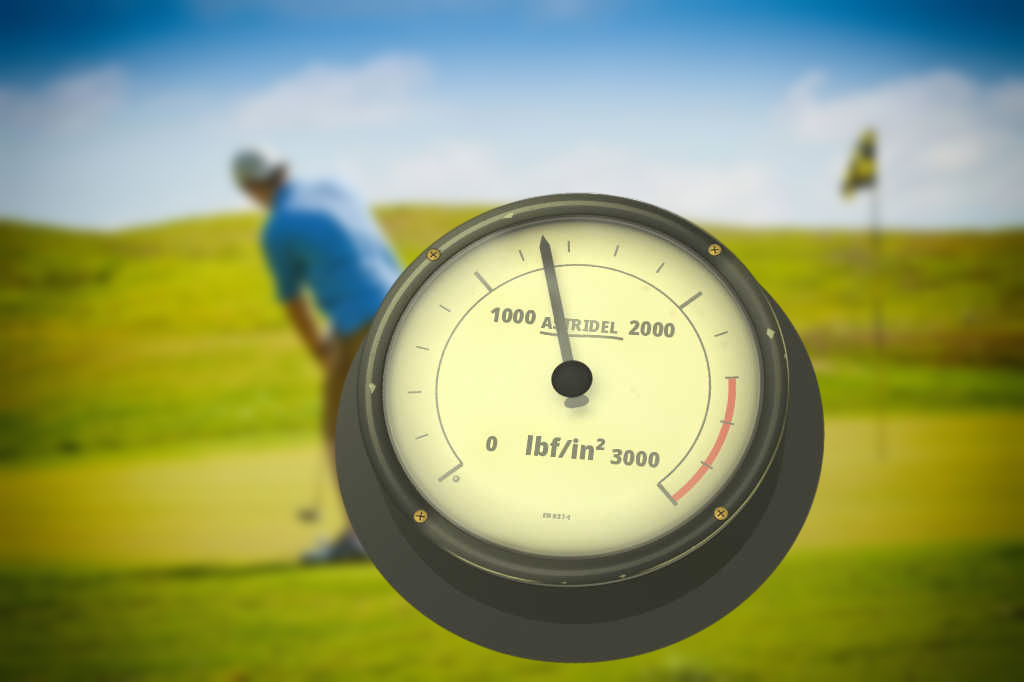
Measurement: 1300 psi
